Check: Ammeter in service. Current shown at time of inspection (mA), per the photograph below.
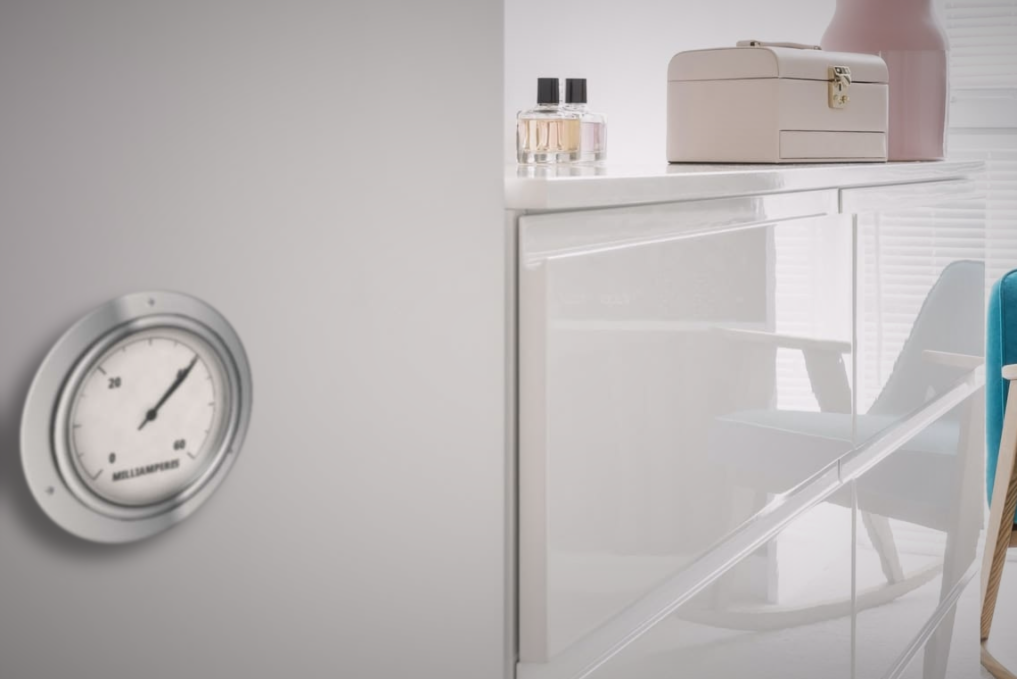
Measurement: 40 mA
